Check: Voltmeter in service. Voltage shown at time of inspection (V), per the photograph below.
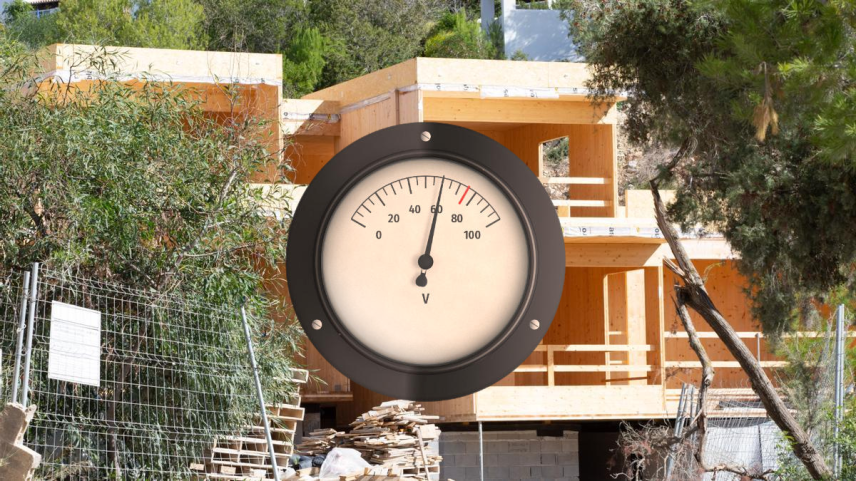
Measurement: 60 V
